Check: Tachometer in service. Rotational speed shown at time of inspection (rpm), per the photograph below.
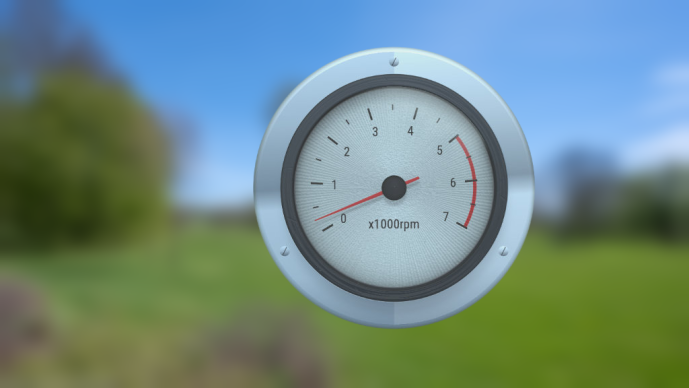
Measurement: 250 rpm
